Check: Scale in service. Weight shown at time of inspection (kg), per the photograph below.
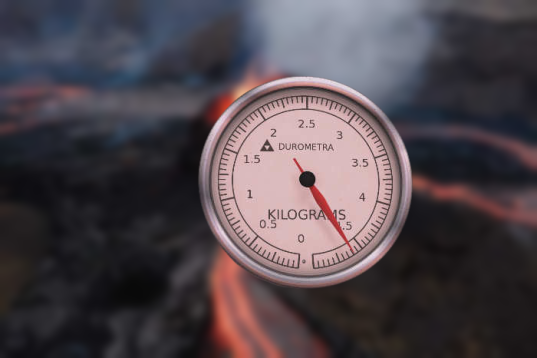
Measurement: 4.6 kg
